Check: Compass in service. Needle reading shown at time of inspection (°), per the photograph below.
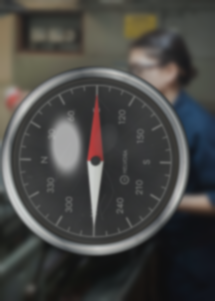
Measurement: 90 °
